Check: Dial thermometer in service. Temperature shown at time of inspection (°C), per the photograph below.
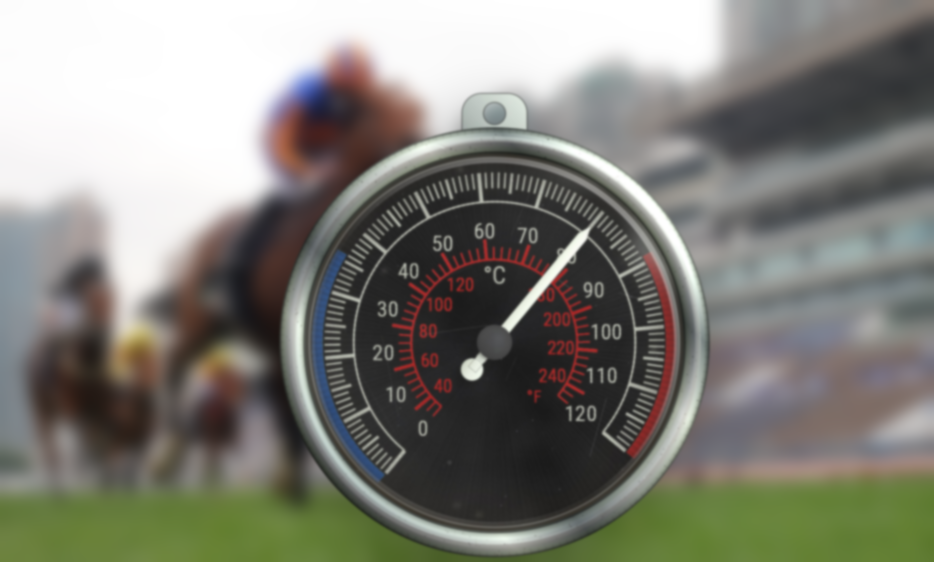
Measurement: 80 °C
